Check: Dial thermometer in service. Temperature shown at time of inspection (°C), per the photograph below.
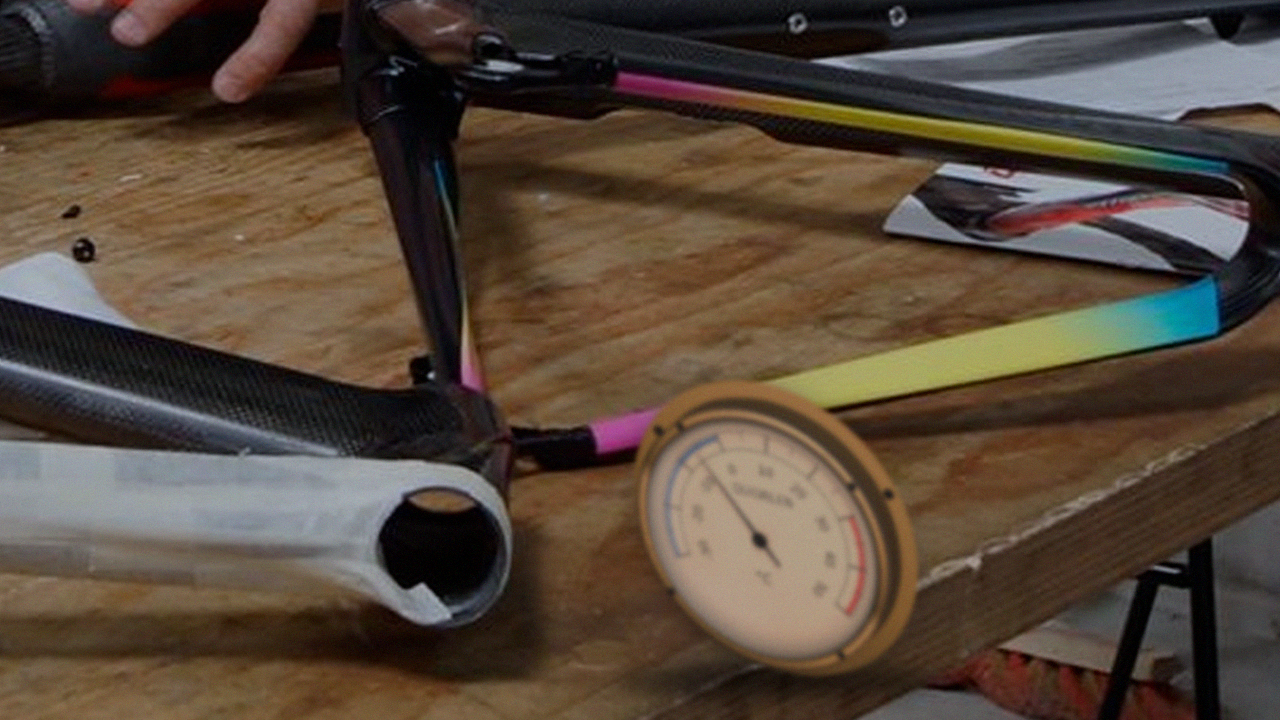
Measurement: -5 °C
